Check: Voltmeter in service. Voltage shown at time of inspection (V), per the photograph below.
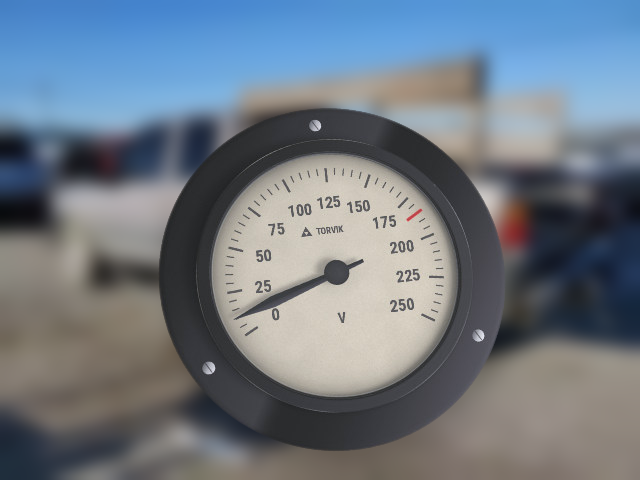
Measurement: 10 V
